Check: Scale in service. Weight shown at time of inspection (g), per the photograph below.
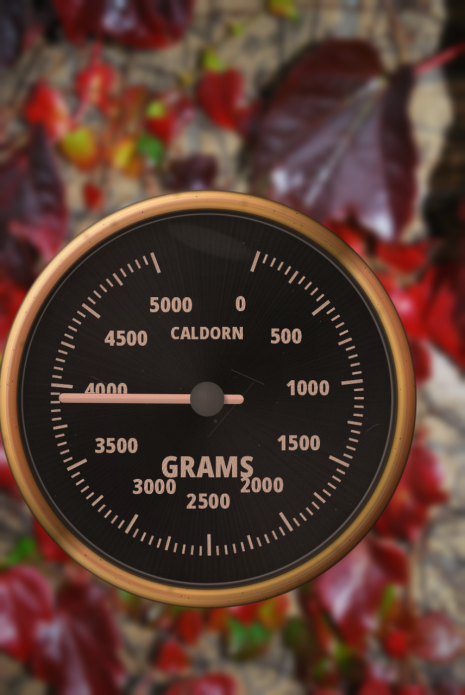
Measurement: 3925 g
